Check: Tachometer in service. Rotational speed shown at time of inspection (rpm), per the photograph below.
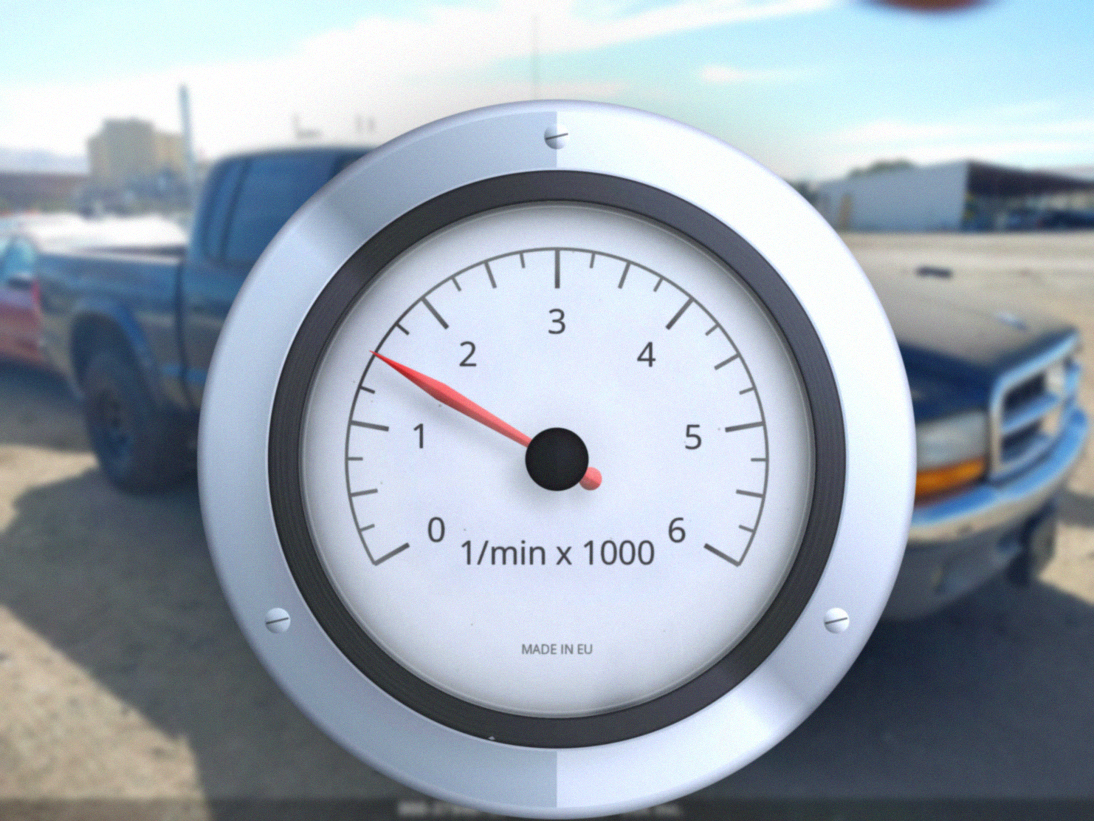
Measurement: 1500 rpm
